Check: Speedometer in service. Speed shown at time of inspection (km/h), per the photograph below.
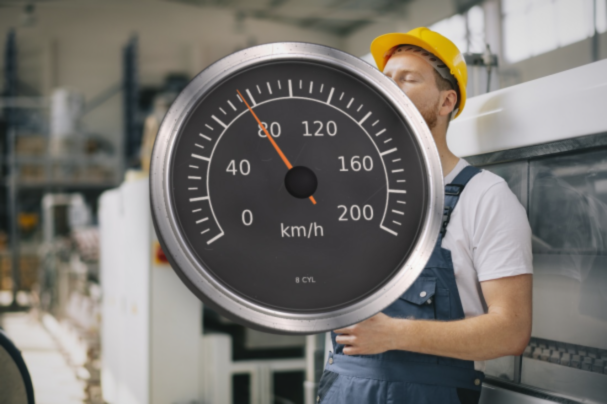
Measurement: 75 km/h
